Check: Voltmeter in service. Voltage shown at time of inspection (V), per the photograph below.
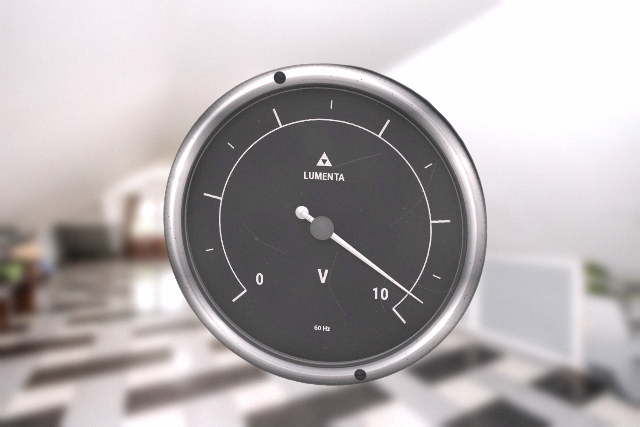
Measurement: 9.5 V
